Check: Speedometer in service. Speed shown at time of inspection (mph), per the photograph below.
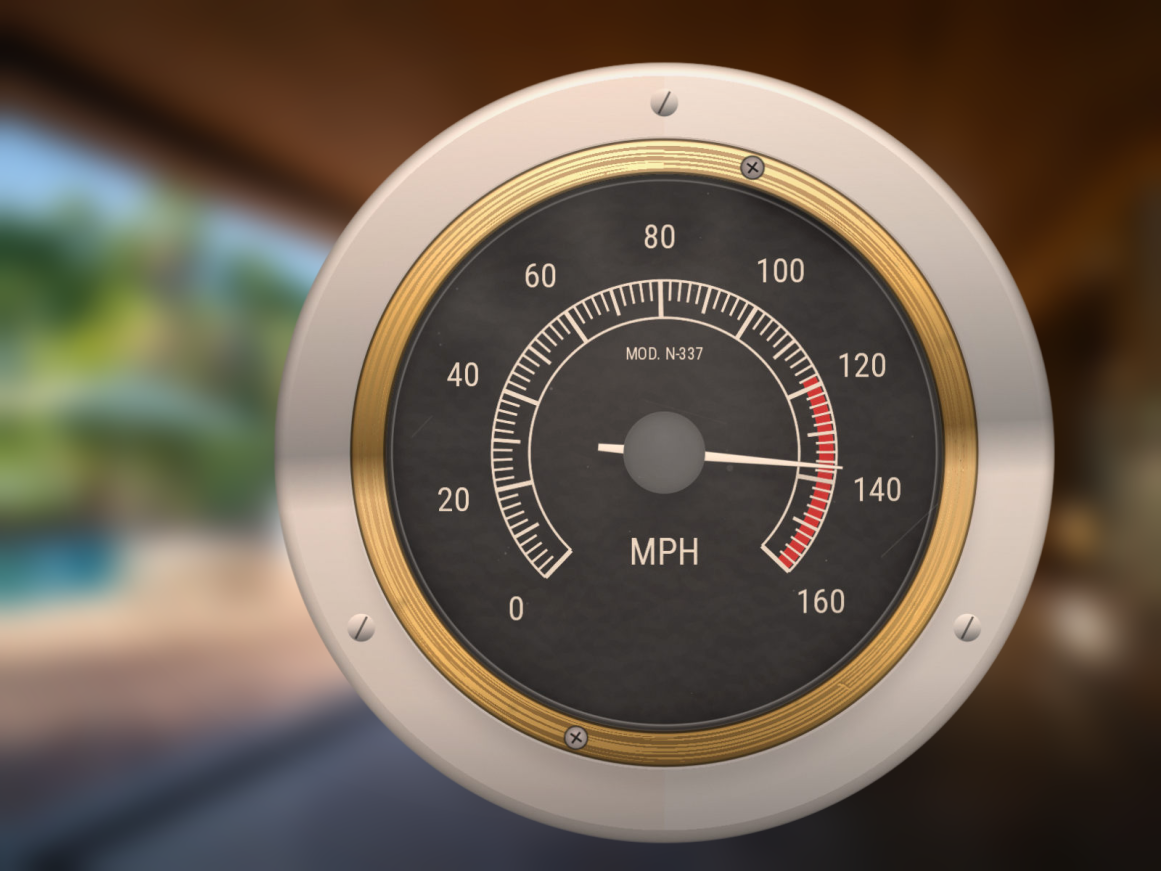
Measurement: 137 mph
